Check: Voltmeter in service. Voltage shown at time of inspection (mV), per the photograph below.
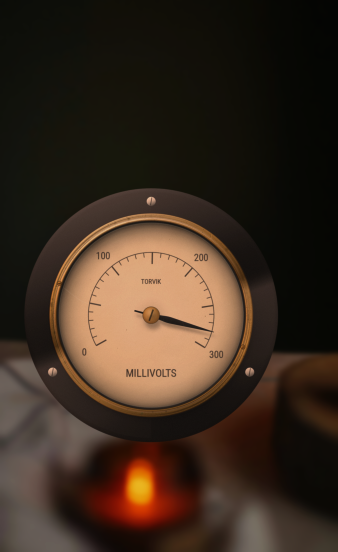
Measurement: 280 mV
